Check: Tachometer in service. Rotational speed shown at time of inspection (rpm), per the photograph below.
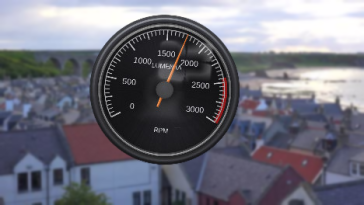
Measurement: 1750 rpm
